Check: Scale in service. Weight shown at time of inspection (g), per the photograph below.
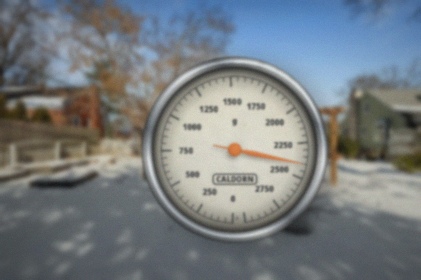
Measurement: 2400 g
